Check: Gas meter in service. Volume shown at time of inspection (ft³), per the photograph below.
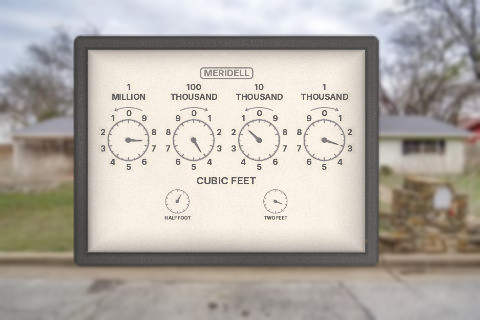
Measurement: 741300 ft³
